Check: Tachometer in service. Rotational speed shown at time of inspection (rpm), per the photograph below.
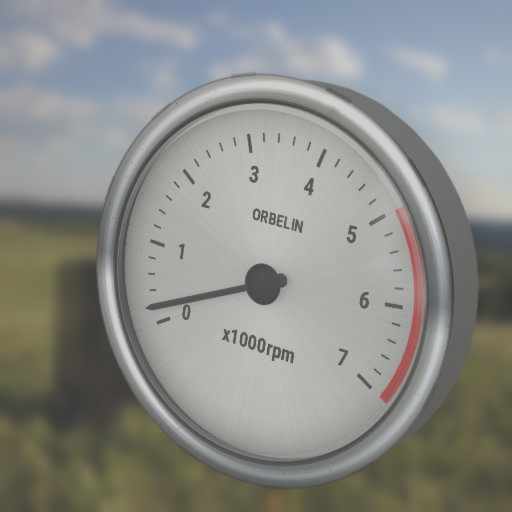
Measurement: 200 rpm
